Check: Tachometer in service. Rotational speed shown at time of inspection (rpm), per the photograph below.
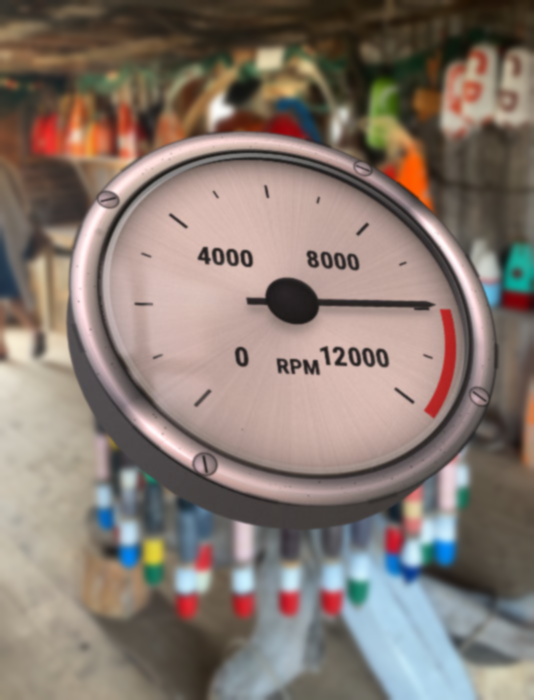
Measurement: 10000 rpm
